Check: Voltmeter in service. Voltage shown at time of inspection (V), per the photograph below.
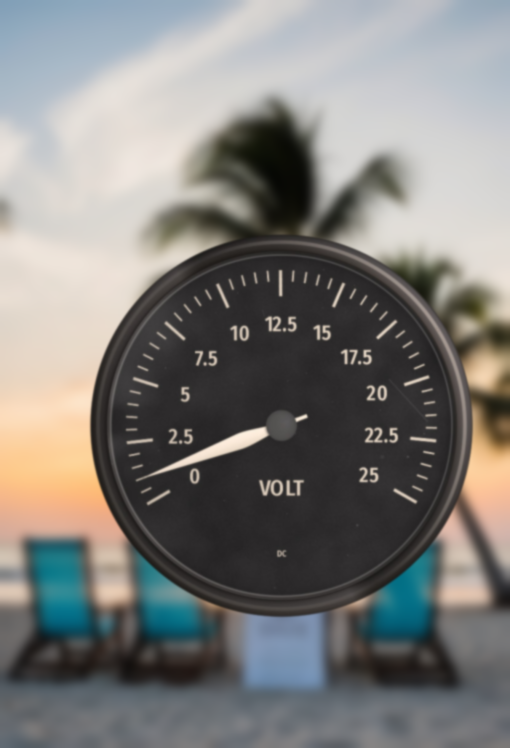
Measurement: 1 V
